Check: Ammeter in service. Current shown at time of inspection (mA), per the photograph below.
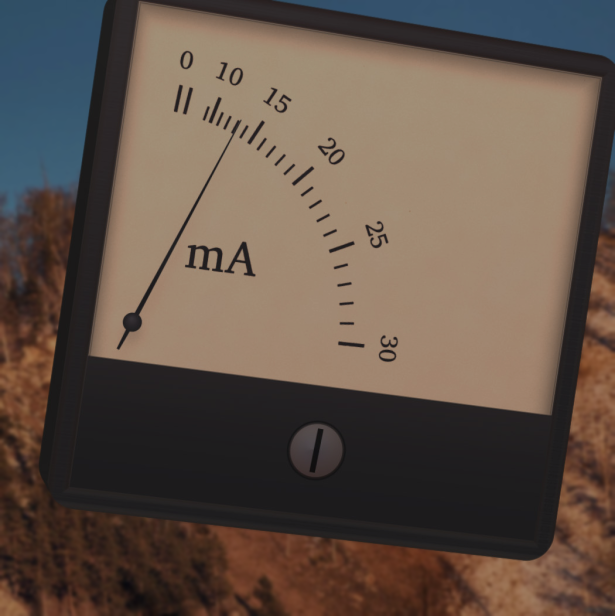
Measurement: 13 mA
